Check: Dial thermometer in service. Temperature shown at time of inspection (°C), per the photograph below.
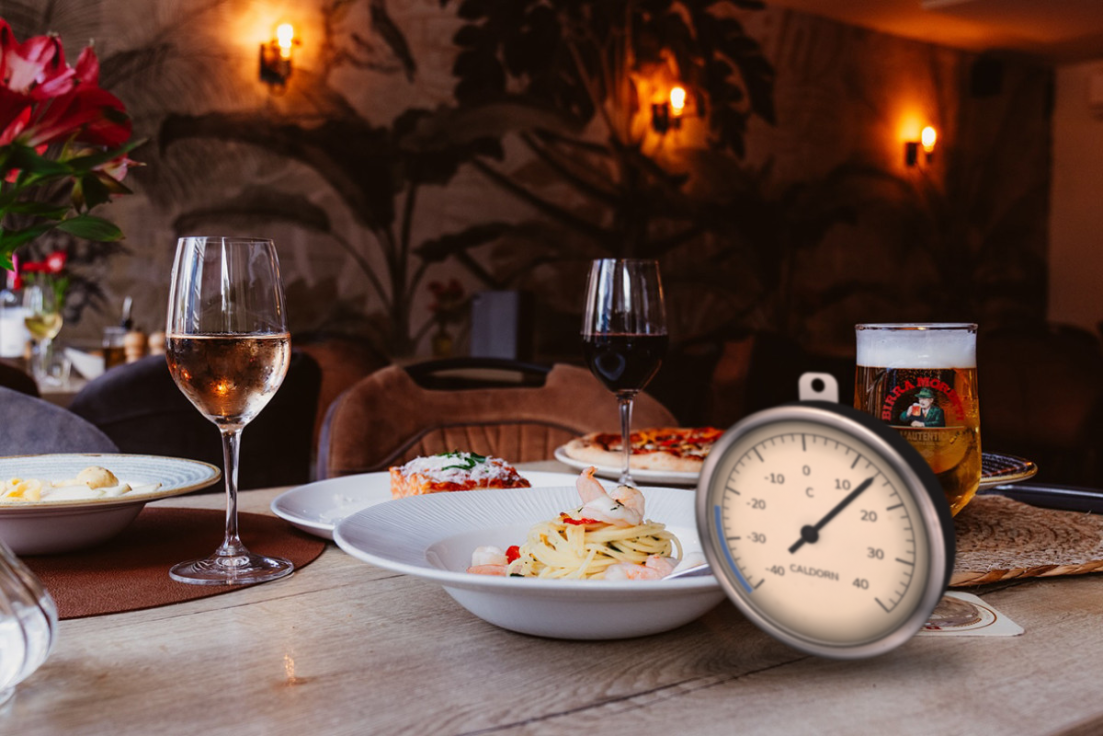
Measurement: 14 °C
